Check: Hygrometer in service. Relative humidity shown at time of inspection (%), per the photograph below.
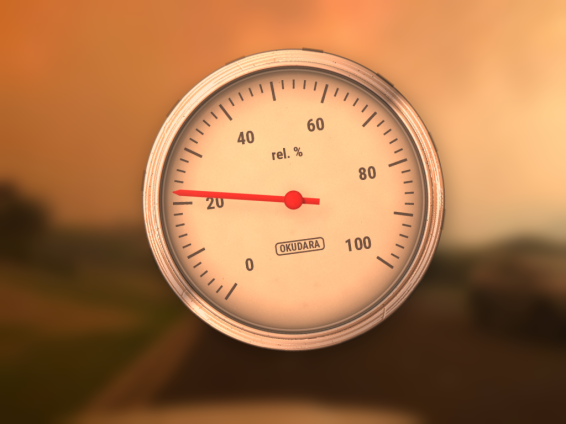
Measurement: 22 %
